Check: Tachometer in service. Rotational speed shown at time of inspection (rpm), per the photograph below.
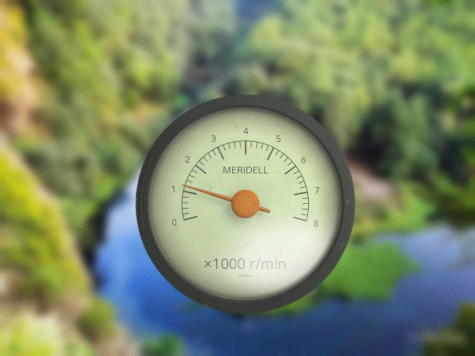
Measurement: 1200 rpm
